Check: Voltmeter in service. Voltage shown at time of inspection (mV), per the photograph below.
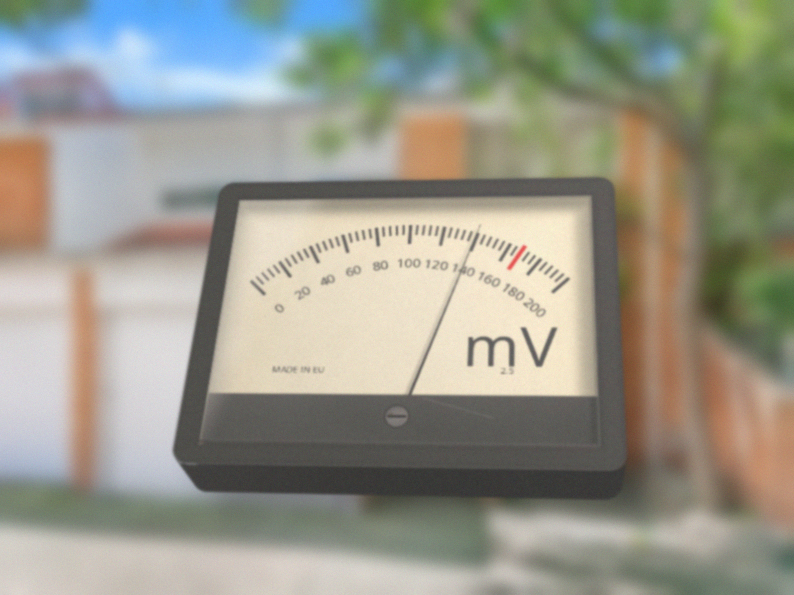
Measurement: 140 mV
